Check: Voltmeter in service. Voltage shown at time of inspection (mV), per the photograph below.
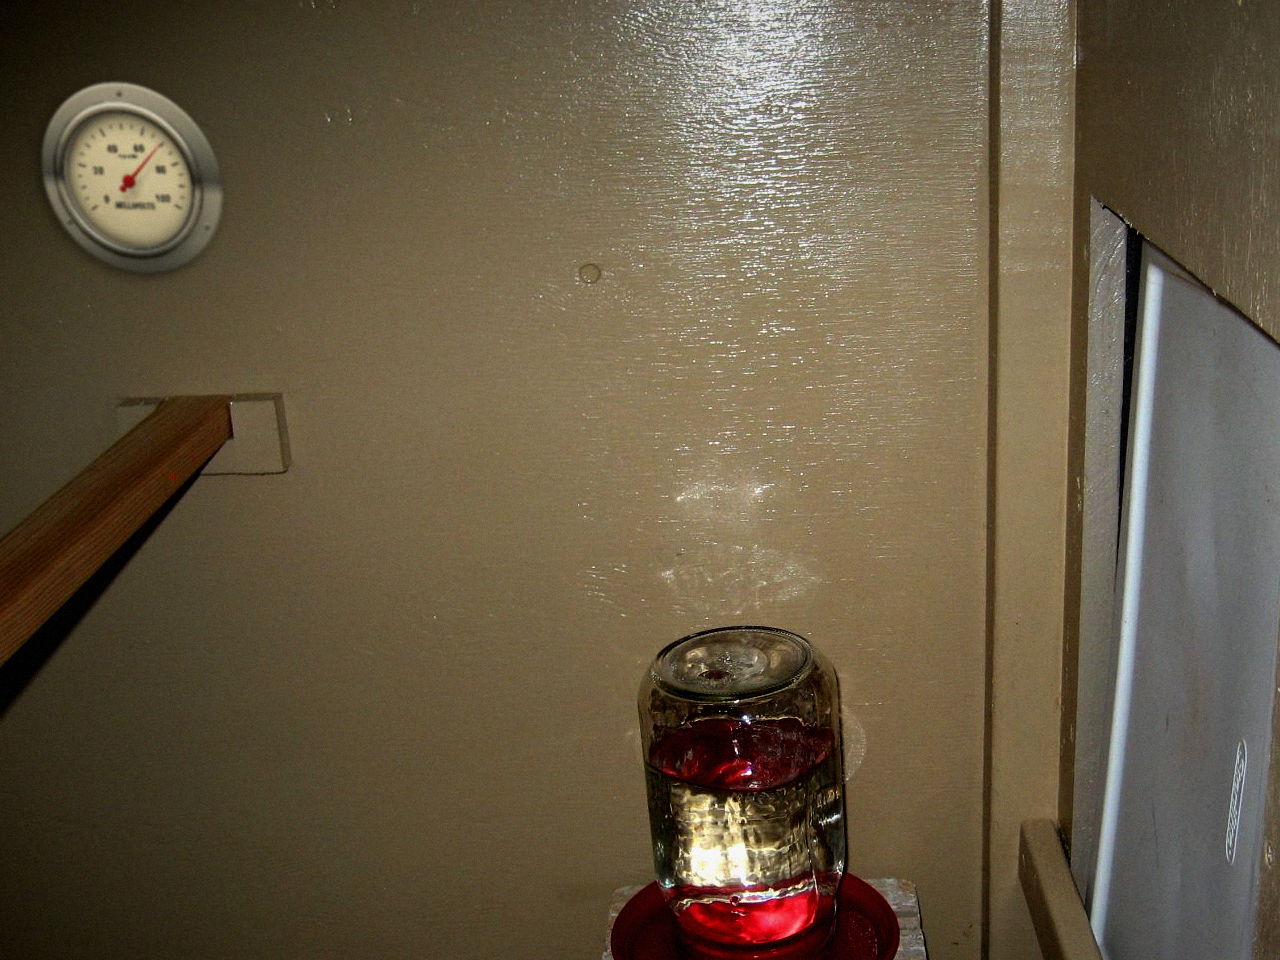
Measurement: 70 mV
